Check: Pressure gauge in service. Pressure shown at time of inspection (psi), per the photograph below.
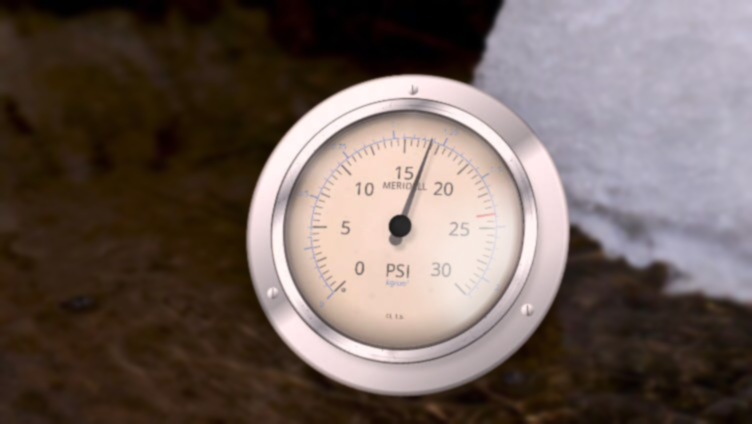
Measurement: 17 psi
